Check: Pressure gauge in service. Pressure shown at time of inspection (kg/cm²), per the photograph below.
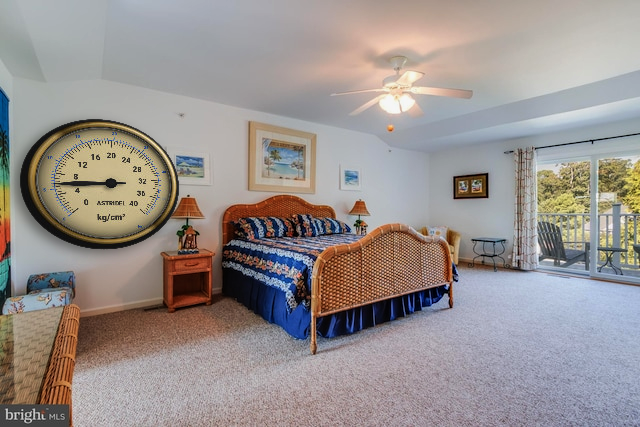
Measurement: 6 kg/cm²
